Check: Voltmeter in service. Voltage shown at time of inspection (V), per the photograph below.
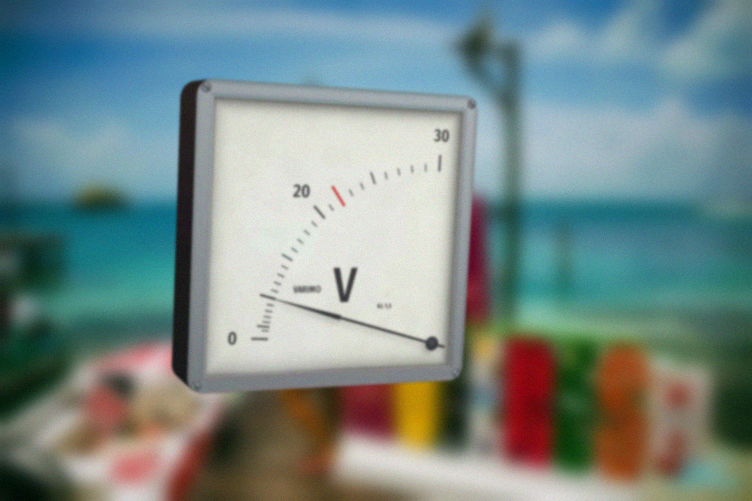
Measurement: 10 V
